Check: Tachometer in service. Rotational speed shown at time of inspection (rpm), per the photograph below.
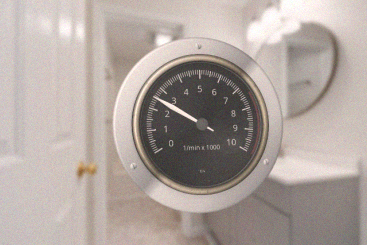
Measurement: 2500 rpm
